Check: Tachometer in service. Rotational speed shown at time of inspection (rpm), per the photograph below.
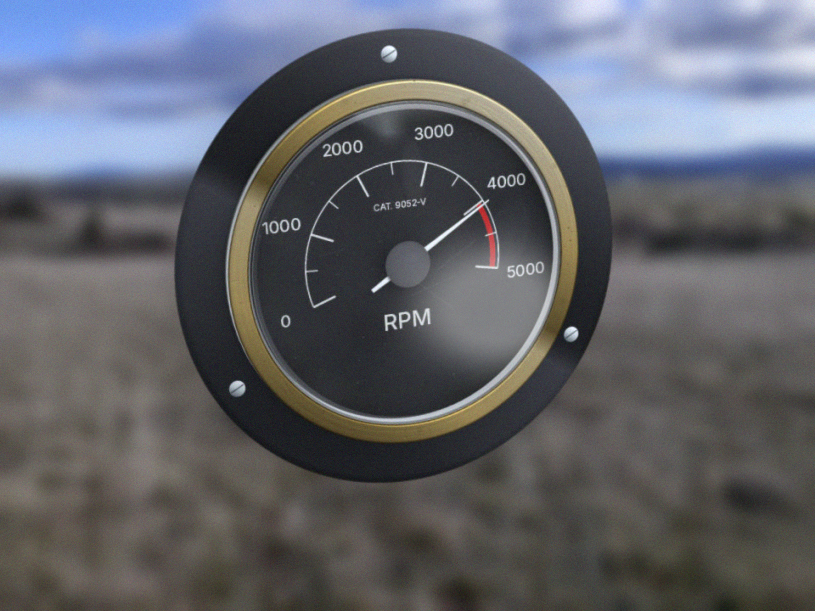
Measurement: 4000 rpm
